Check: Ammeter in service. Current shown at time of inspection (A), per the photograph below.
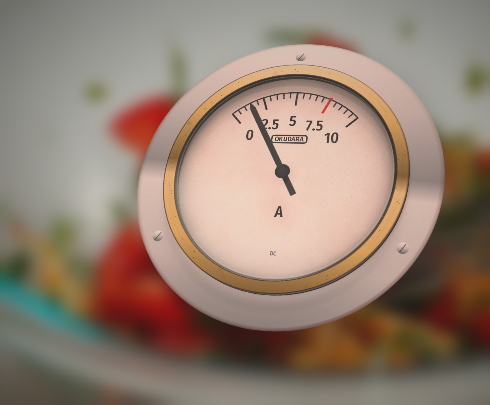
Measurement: 1.5 A
